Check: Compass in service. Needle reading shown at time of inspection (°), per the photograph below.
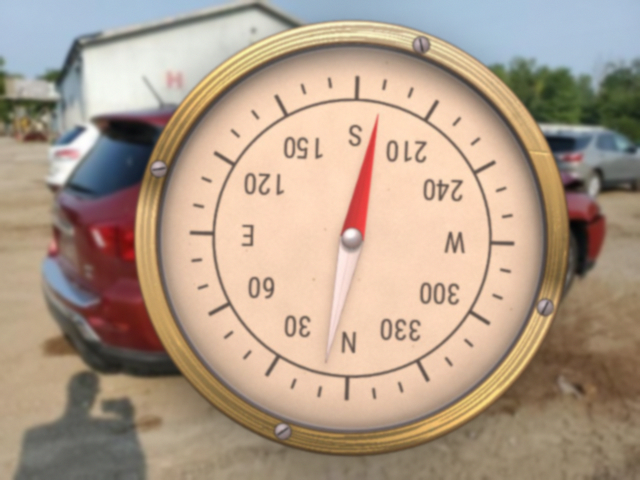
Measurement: 190 °
